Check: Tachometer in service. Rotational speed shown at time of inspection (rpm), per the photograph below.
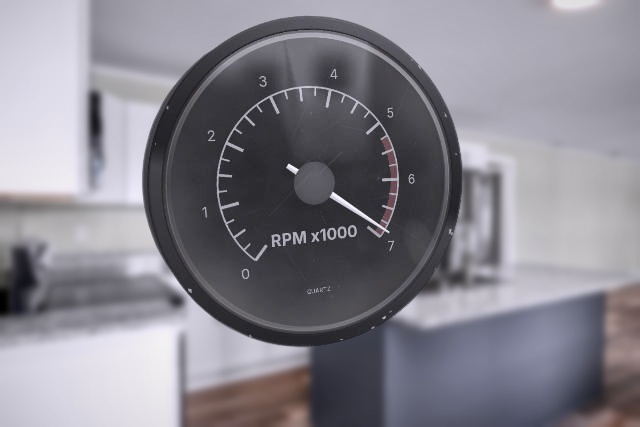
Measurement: 6875 rpm
